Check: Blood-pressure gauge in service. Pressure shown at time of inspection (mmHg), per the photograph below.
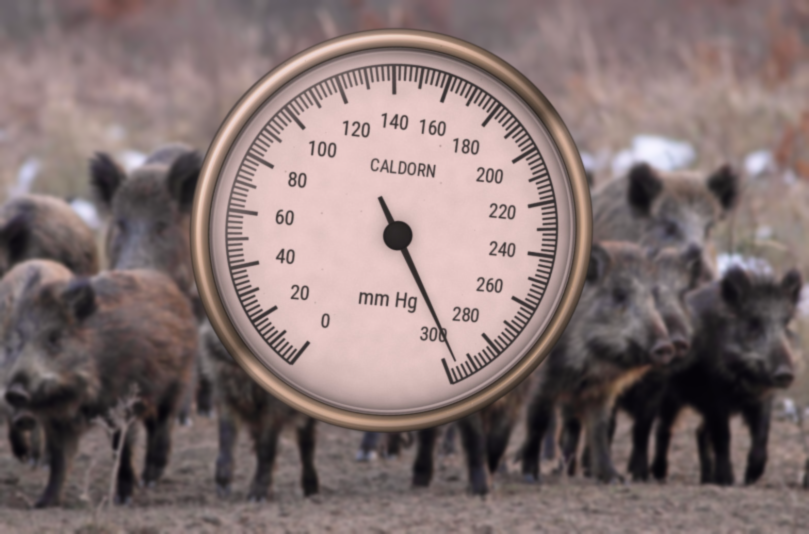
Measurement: 296 mmHg
